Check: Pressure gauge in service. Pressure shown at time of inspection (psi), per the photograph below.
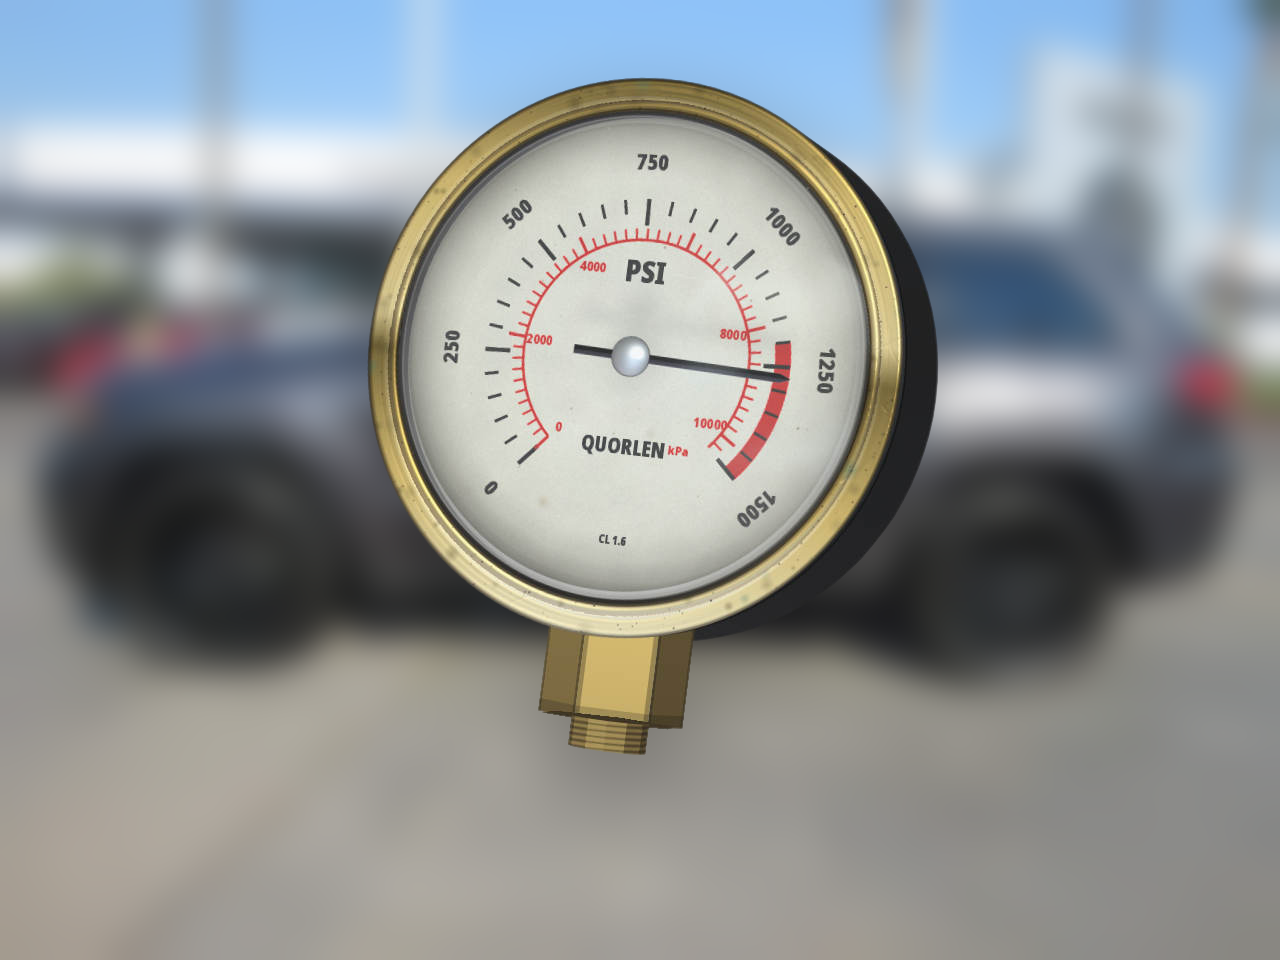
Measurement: 1275 psi
